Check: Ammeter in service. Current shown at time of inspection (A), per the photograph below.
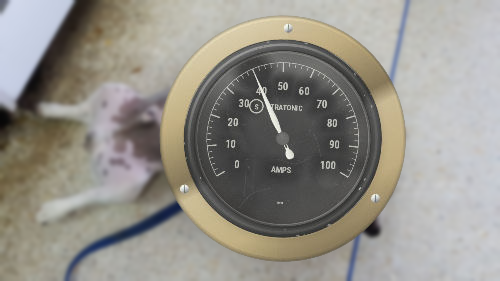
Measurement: 40 A
